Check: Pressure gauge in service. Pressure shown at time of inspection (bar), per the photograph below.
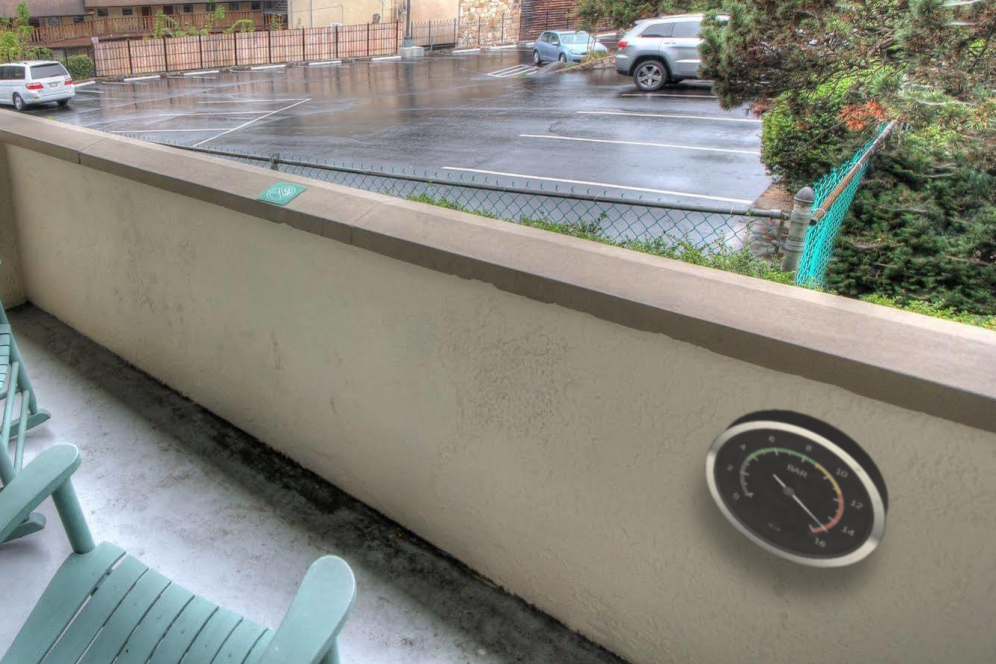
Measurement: 15 bar
